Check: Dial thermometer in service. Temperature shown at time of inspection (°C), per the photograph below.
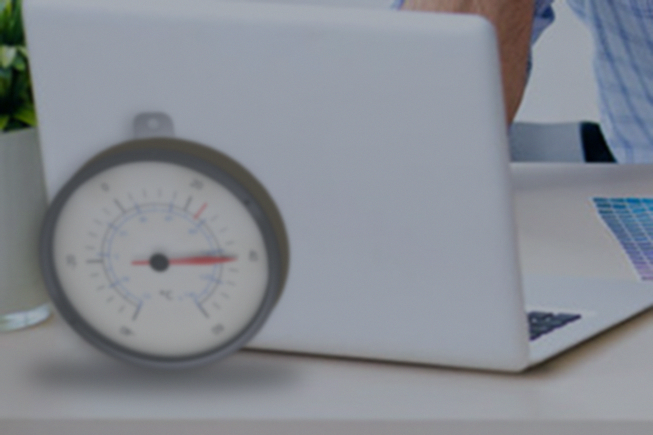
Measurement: 40 °C
